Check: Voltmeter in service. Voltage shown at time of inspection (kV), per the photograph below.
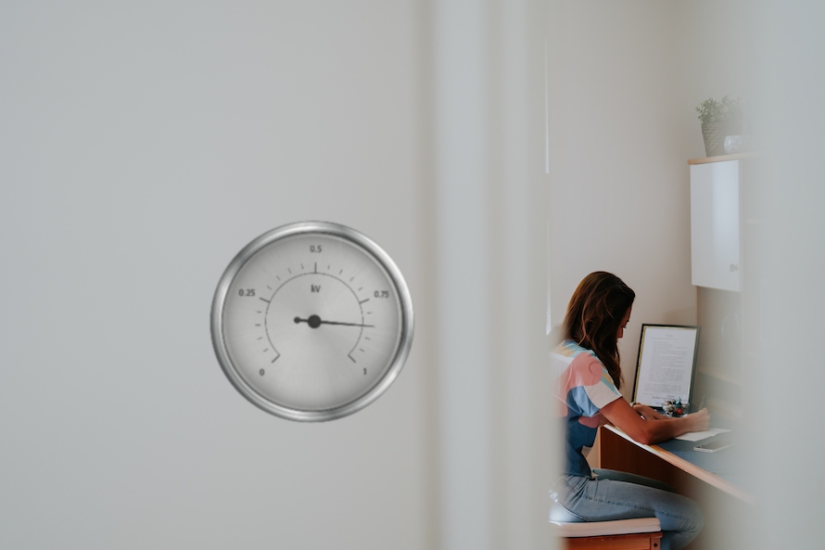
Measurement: 0.85 kV
